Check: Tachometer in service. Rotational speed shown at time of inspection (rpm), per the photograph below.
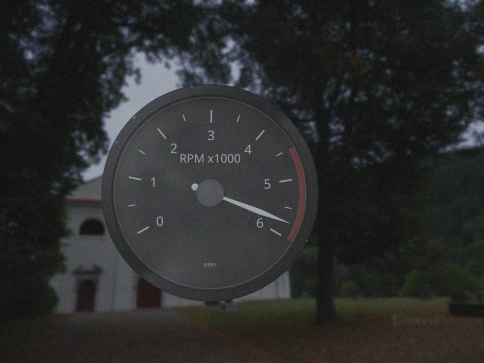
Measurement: 5750 rpm
